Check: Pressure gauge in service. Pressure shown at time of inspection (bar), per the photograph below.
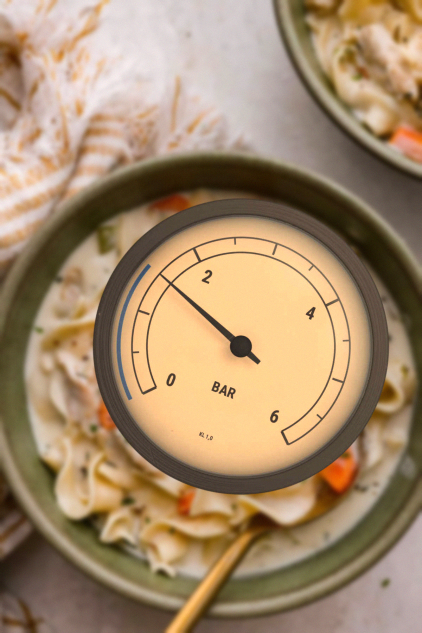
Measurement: 1.5 bar
